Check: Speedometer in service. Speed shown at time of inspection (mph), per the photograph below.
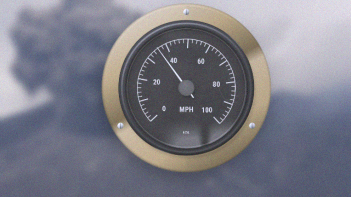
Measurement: 36 mph
